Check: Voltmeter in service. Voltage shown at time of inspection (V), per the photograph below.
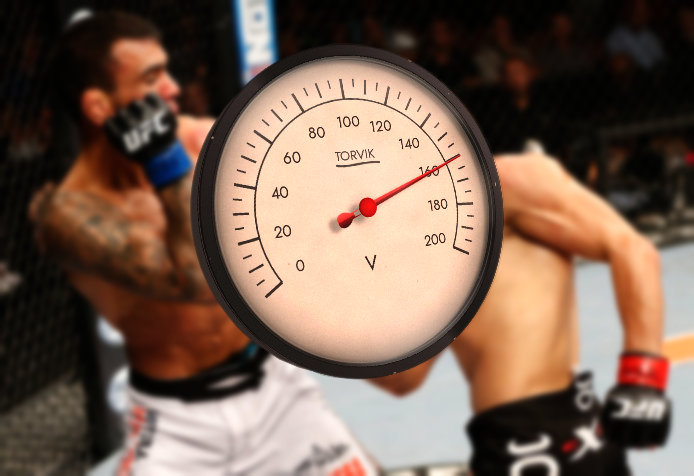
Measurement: 160 V
